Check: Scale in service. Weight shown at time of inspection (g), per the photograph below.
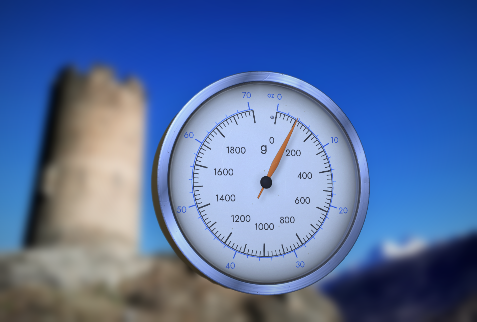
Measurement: 100 g
